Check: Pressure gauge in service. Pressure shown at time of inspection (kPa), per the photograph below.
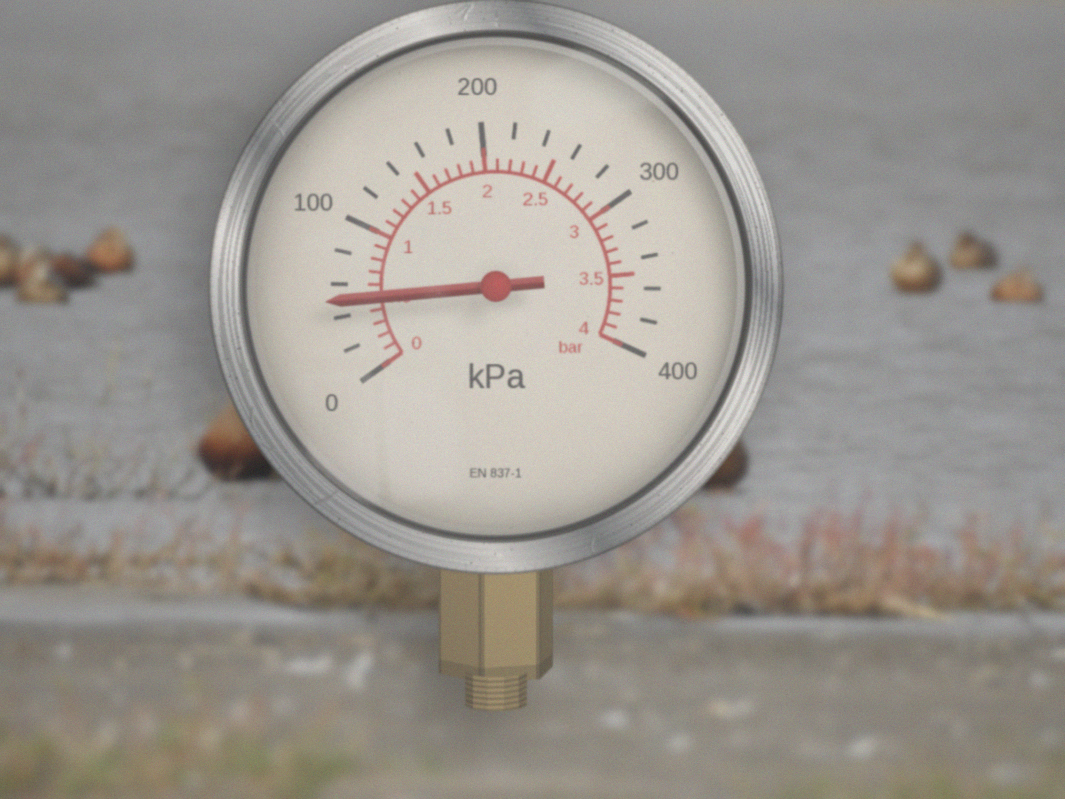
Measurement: 50 kPa
